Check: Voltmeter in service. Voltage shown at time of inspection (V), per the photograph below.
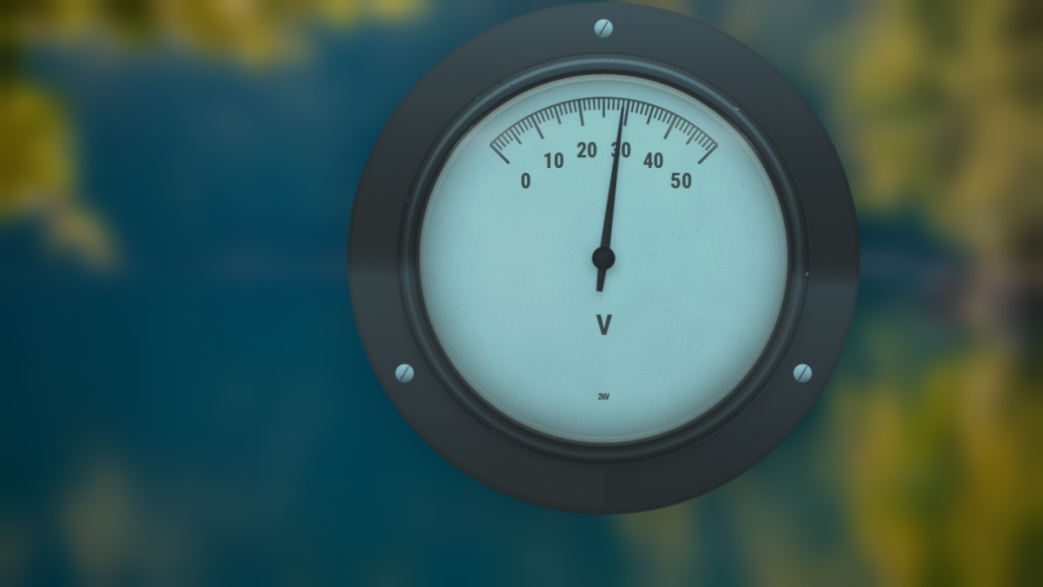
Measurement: 29 V
